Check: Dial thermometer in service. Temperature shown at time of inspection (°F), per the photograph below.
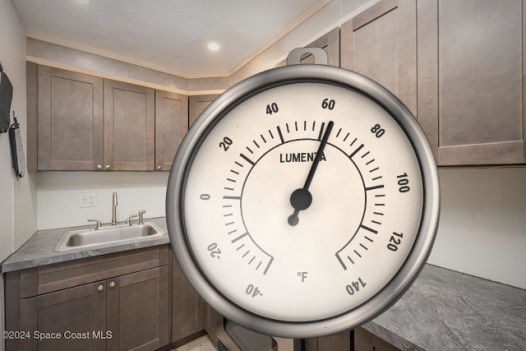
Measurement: 64 °F
